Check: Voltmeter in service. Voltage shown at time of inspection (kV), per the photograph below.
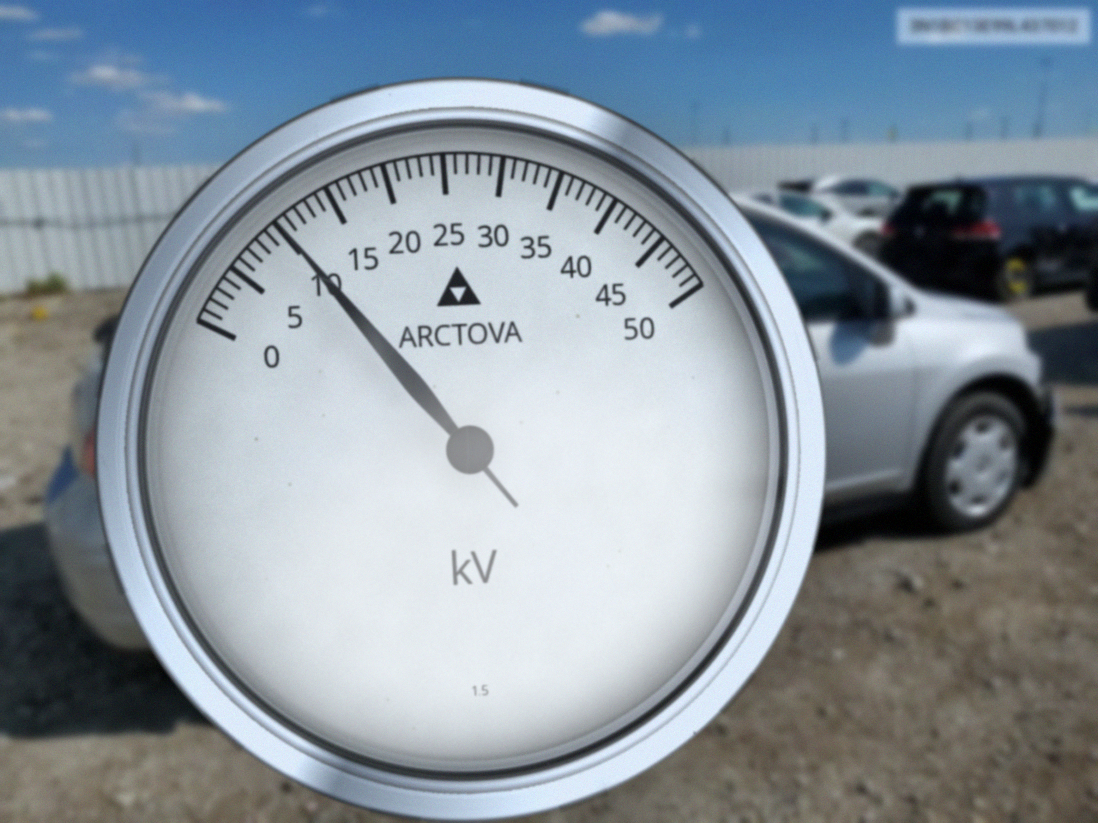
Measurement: 10 kV
